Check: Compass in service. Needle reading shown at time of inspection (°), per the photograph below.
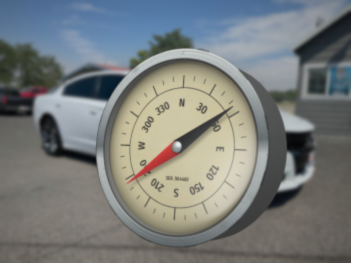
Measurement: 235 °
